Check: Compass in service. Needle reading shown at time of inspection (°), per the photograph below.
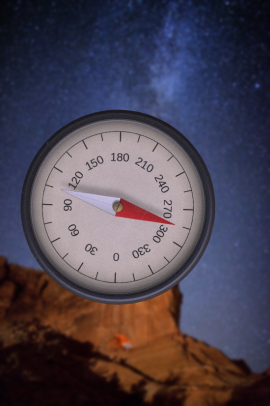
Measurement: 285 °
